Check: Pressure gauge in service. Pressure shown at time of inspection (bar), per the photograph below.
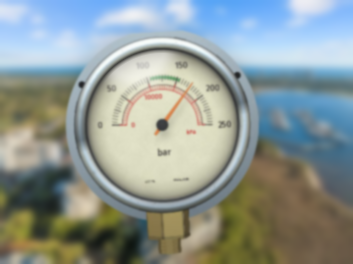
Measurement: 175 bar
